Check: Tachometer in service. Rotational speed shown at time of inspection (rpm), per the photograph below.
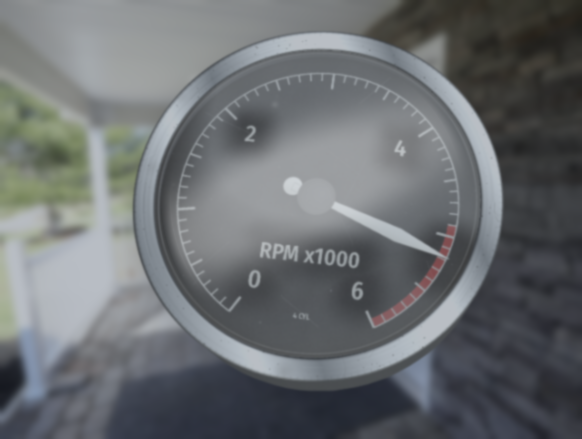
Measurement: 5200 rpm
